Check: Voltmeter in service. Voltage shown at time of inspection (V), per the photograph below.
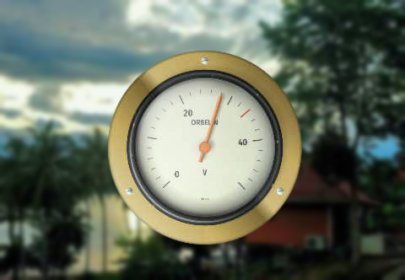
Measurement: 28 V
